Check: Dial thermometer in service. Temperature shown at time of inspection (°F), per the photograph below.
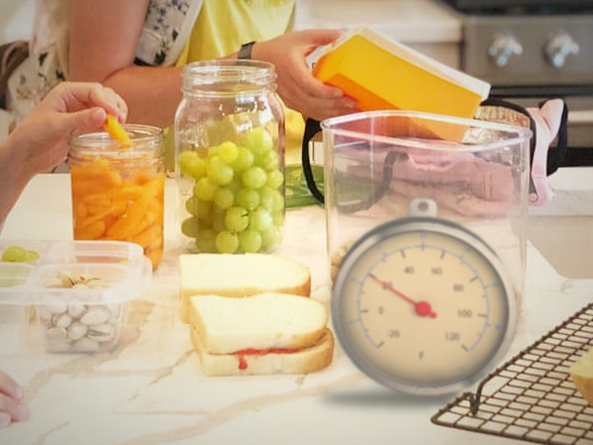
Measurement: 20 °F
